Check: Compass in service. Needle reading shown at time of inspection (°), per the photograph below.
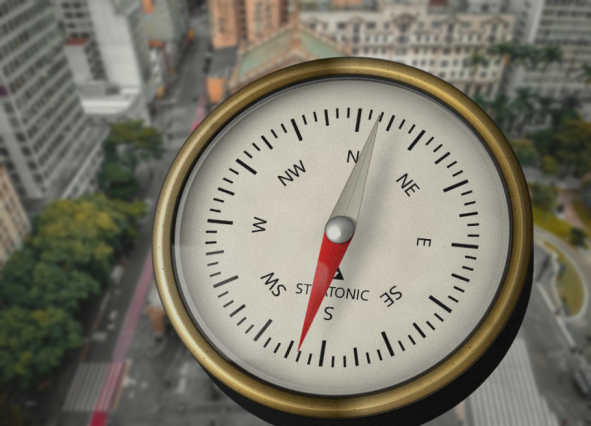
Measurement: 190 °
